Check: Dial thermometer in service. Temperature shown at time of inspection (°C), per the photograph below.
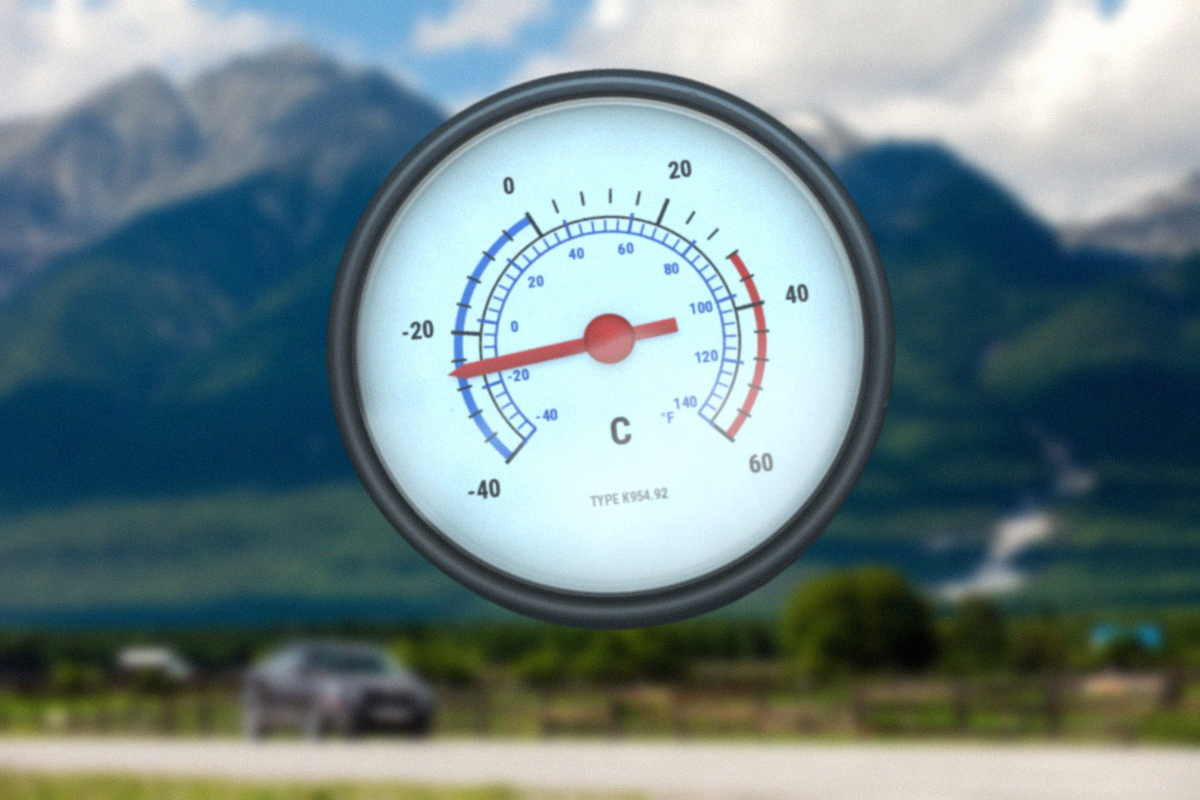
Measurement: -26 °C
